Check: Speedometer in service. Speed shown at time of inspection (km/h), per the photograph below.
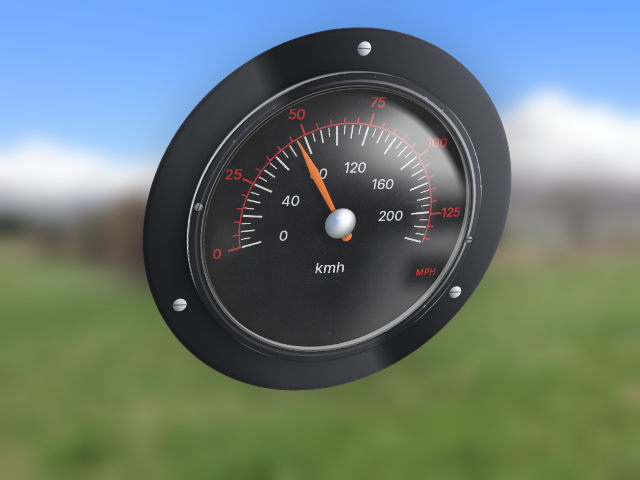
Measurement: 75 km/h
